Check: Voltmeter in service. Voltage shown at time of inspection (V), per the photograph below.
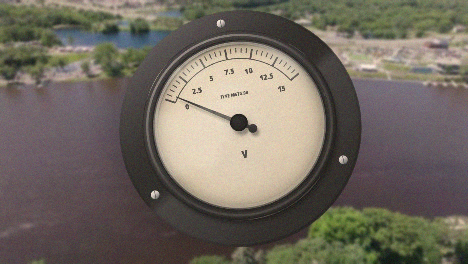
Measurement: 0.5 V
